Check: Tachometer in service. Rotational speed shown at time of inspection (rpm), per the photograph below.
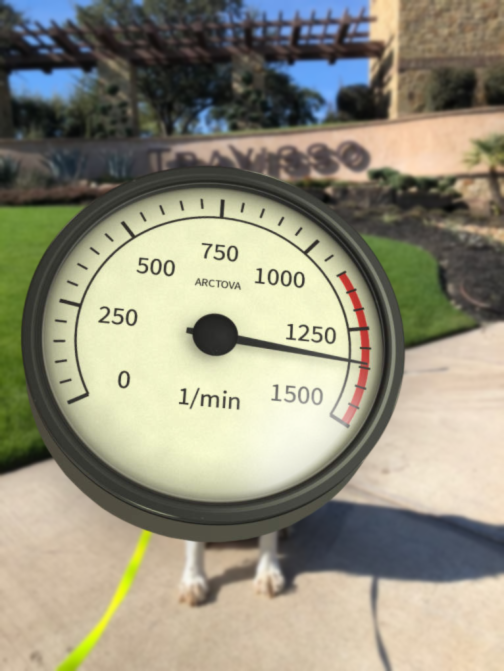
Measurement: 1350 rpm
